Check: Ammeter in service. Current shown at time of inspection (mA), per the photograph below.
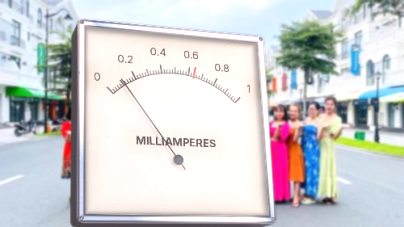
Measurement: 0.1 mA
